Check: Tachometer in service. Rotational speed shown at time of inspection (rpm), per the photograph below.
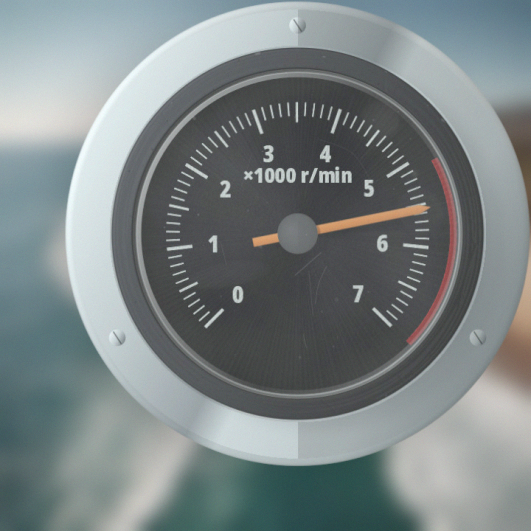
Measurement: 5550 rpm
